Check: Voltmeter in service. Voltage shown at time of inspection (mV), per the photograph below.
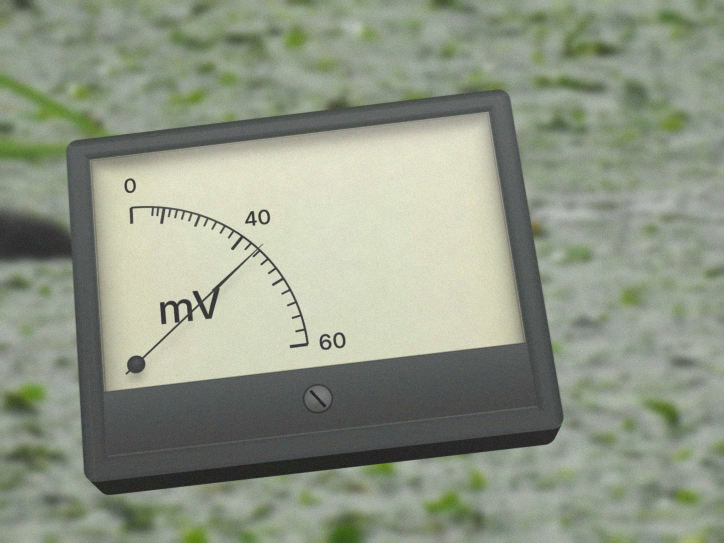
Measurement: 44 mV
